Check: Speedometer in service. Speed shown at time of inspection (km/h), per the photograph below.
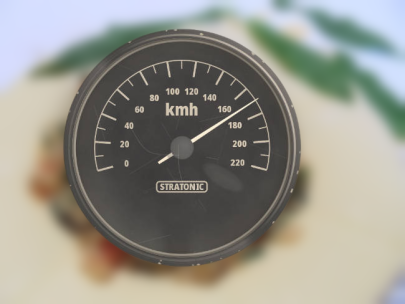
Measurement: 170 km/h
